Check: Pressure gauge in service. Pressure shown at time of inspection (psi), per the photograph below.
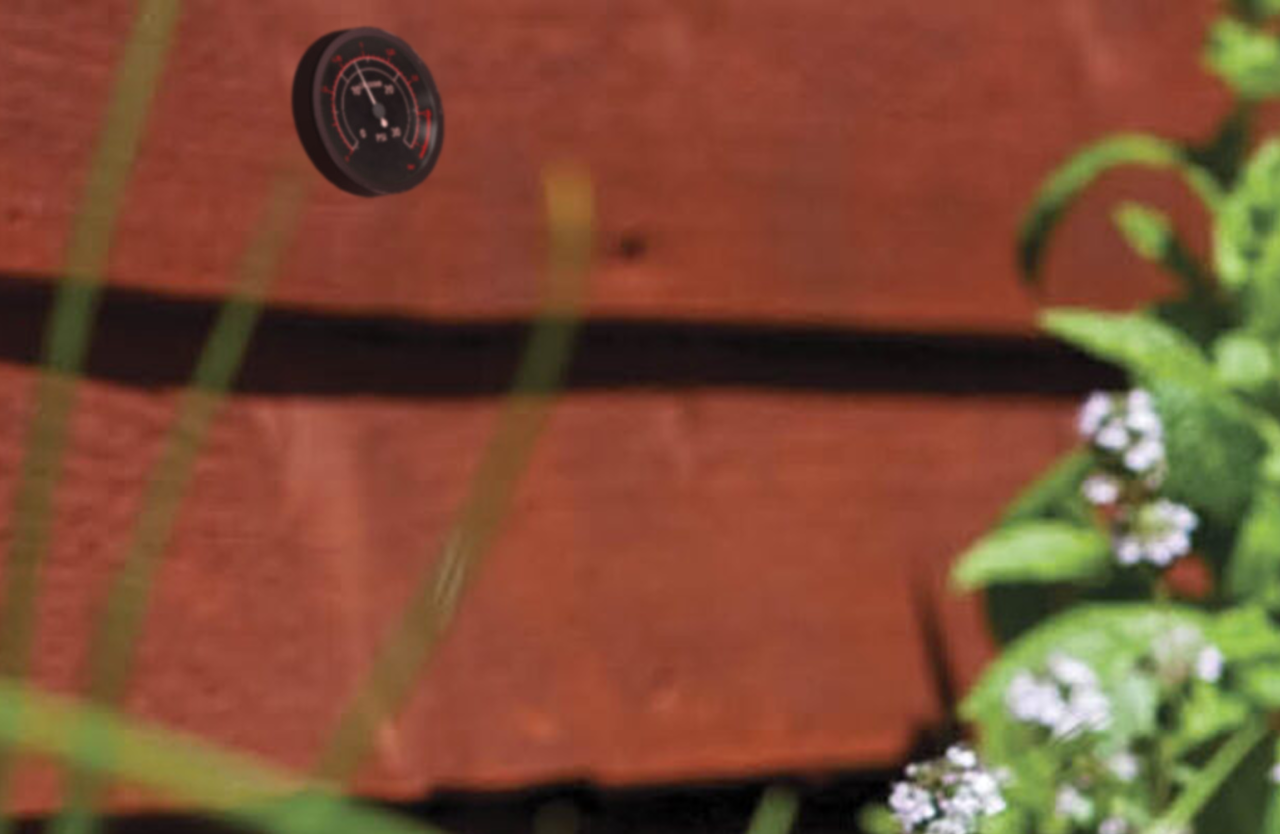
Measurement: 12.5 psi
